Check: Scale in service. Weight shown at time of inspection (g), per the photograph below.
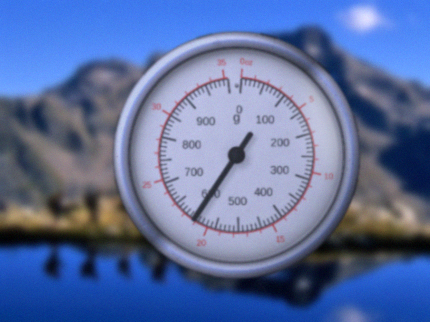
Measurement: 600 g
